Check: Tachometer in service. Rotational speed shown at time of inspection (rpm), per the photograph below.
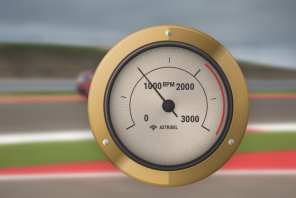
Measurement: 1000 rpm
